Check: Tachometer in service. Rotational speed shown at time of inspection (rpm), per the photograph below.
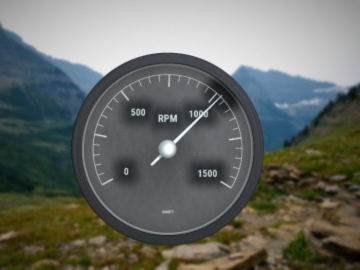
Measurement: 1025 rpm
